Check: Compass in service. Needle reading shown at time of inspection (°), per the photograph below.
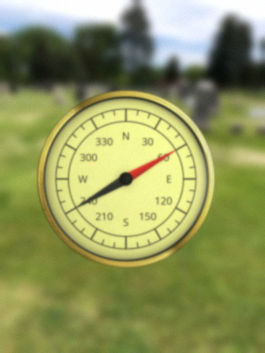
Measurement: 60 °
